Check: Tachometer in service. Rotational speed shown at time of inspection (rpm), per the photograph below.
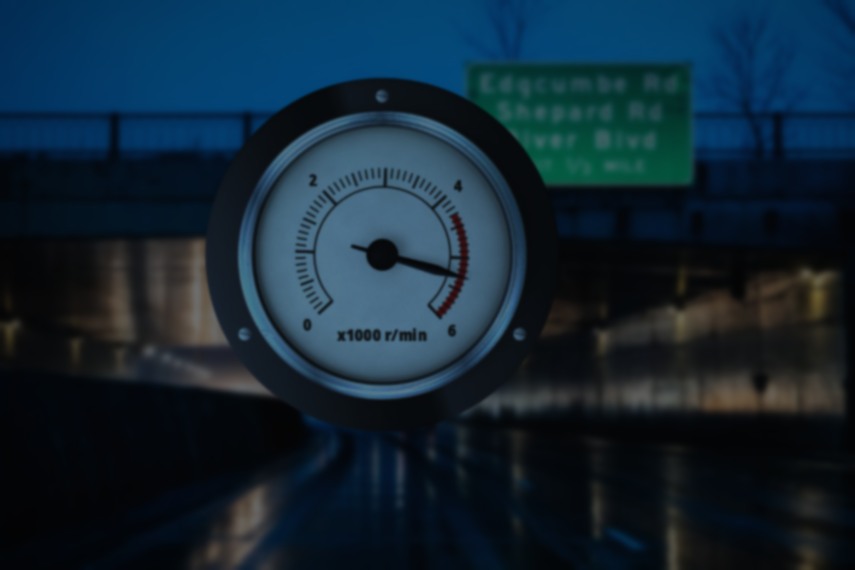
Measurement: 5300 rpm
